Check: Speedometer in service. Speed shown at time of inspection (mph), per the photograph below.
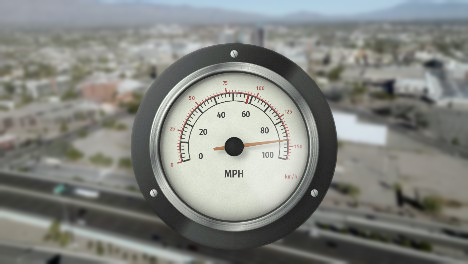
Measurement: 90 mph
